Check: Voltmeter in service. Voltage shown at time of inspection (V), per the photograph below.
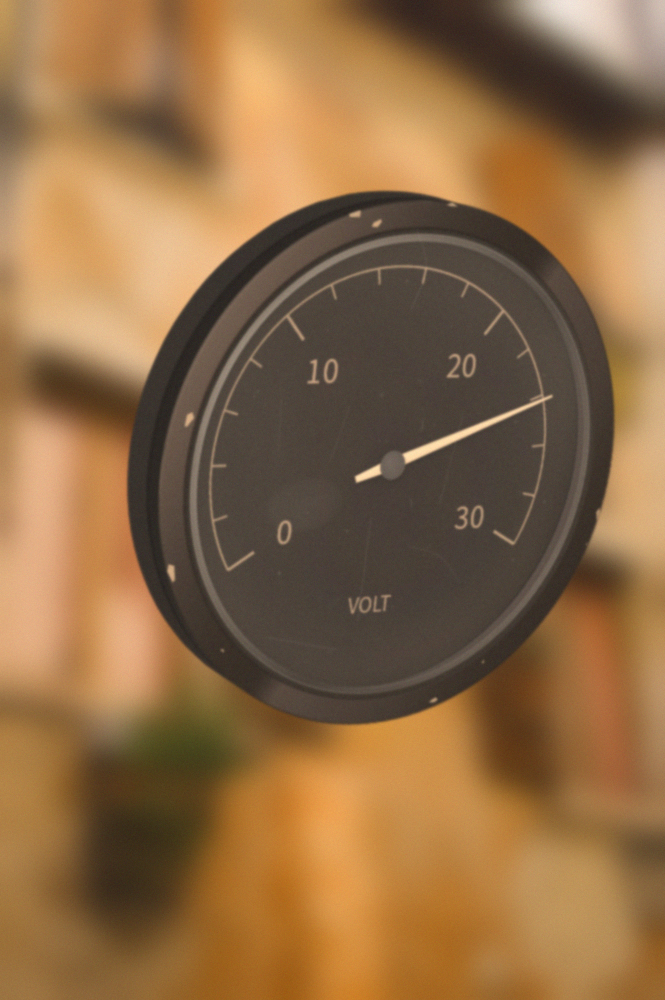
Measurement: 24 V
